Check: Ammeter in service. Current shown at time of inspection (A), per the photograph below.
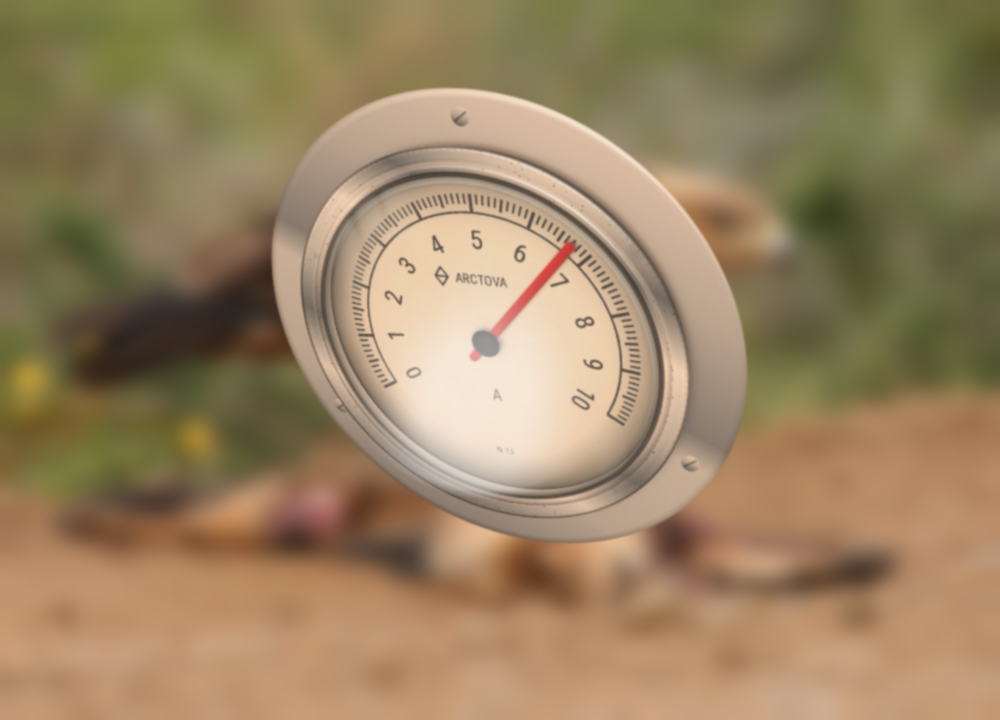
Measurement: 6.7 A
